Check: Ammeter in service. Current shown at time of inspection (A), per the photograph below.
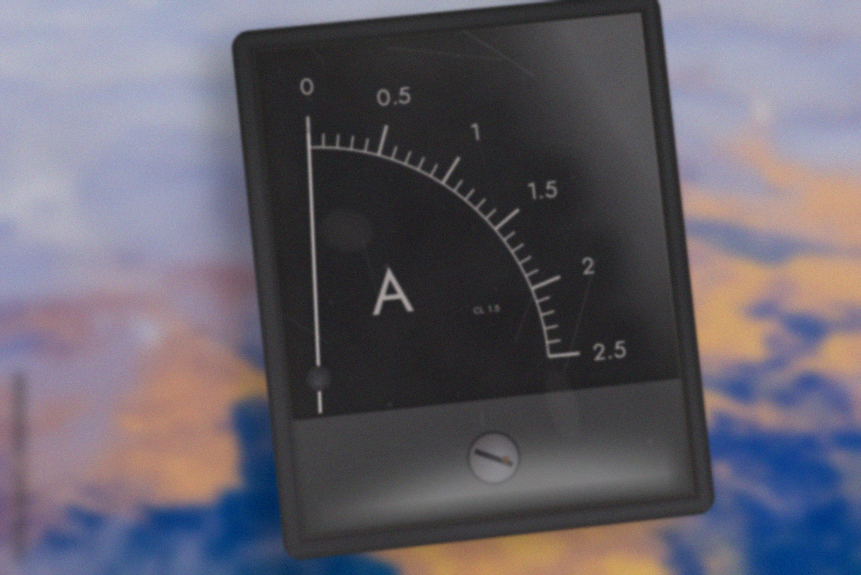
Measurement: 0 A
